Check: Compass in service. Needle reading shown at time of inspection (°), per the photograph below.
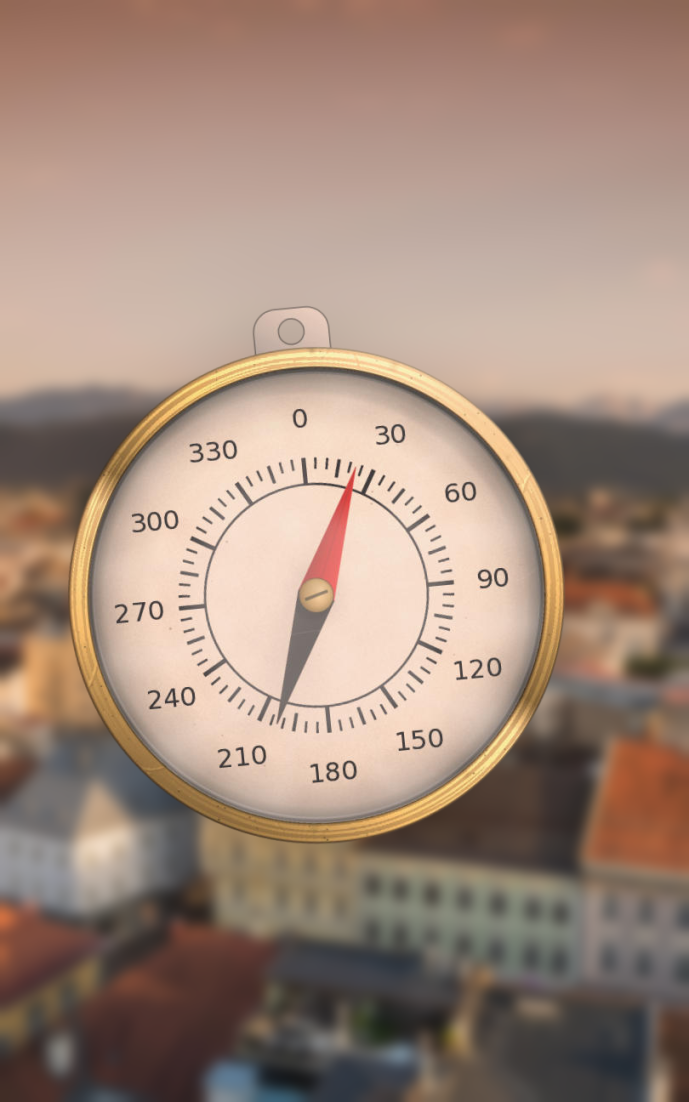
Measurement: 22.5 °
